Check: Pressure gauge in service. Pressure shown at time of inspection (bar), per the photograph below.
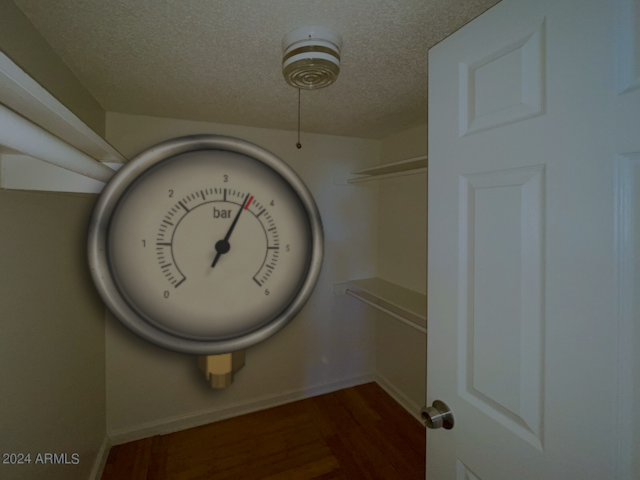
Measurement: 3.5 bar
